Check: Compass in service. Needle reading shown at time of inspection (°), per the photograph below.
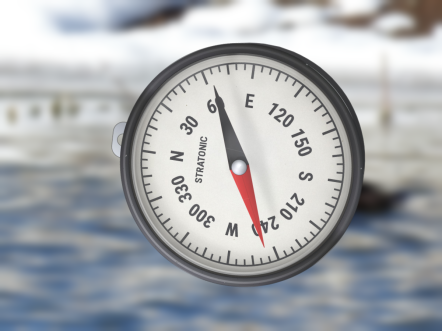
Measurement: 245 °
